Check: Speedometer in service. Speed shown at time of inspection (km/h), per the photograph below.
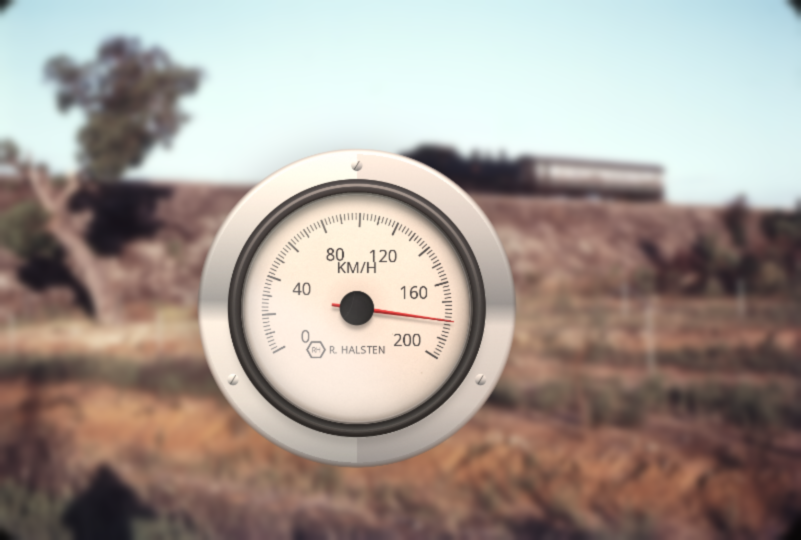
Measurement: 180 km/h
